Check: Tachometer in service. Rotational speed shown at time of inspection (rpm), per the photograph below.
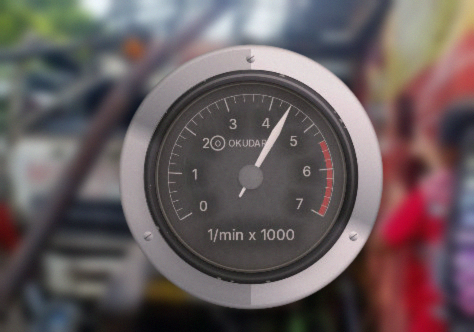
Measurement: 4400 rpm
